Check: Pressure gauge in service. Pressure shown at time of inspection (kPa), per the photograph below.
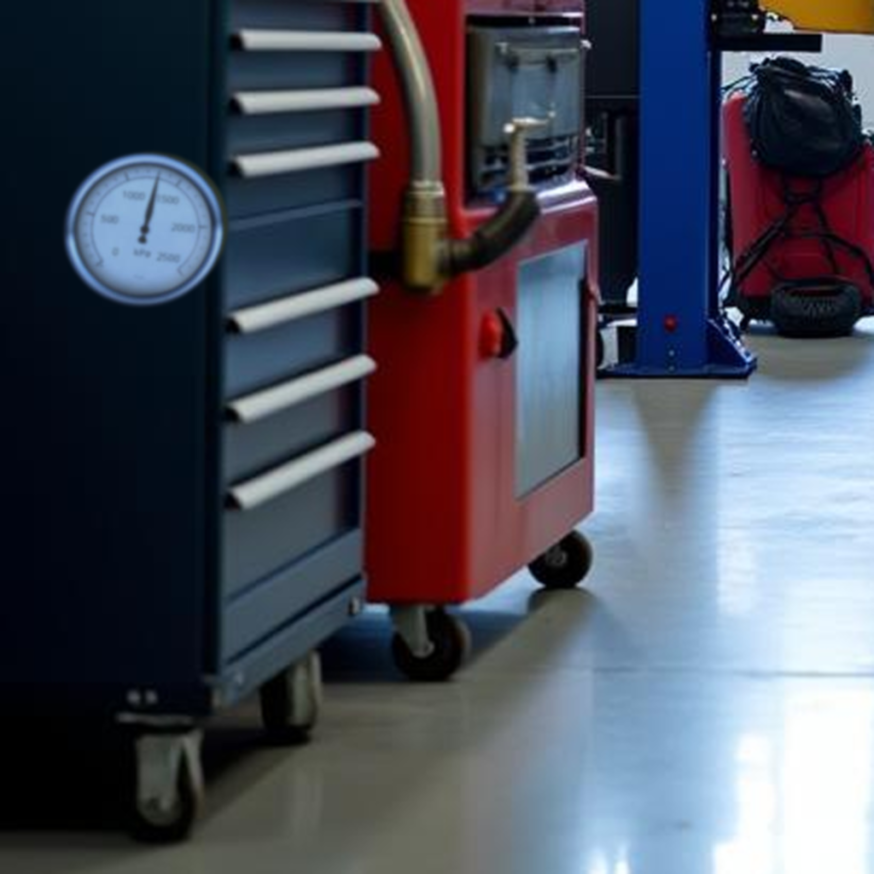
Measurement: 1300 kPa
